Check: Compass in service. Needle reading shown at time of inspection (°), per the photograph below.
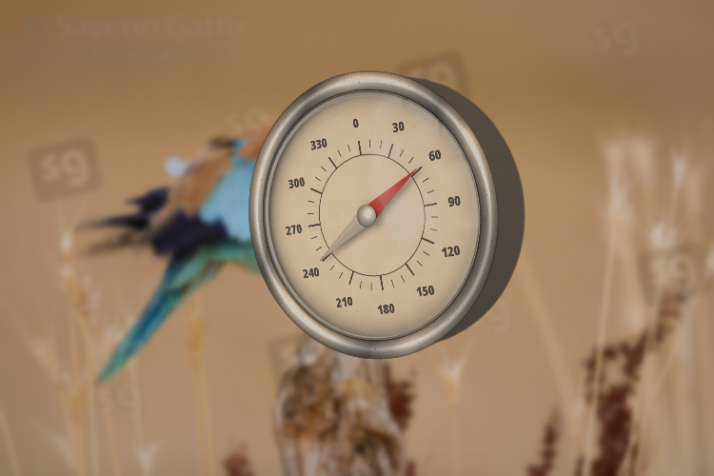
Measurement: 60 °
